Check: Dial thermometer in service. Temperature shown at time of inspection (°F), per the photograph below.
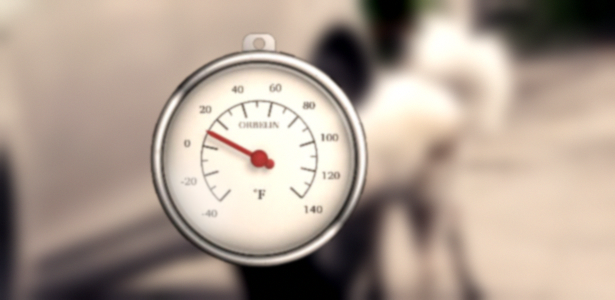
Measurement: 10 °F
